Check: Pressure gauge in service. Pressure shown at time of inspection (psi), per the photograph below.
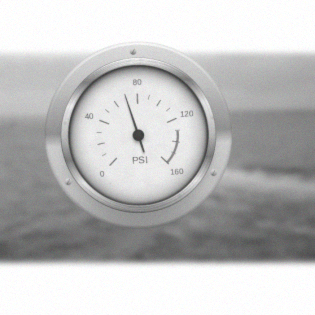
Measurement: 70 psi
